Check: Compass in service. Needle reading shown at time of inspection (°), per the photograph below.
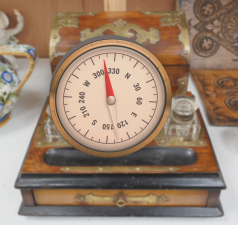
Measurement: 315 °
